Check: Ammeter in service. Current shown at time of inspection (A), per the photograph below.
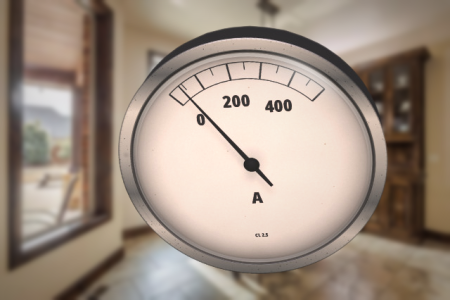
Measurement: 50 A
